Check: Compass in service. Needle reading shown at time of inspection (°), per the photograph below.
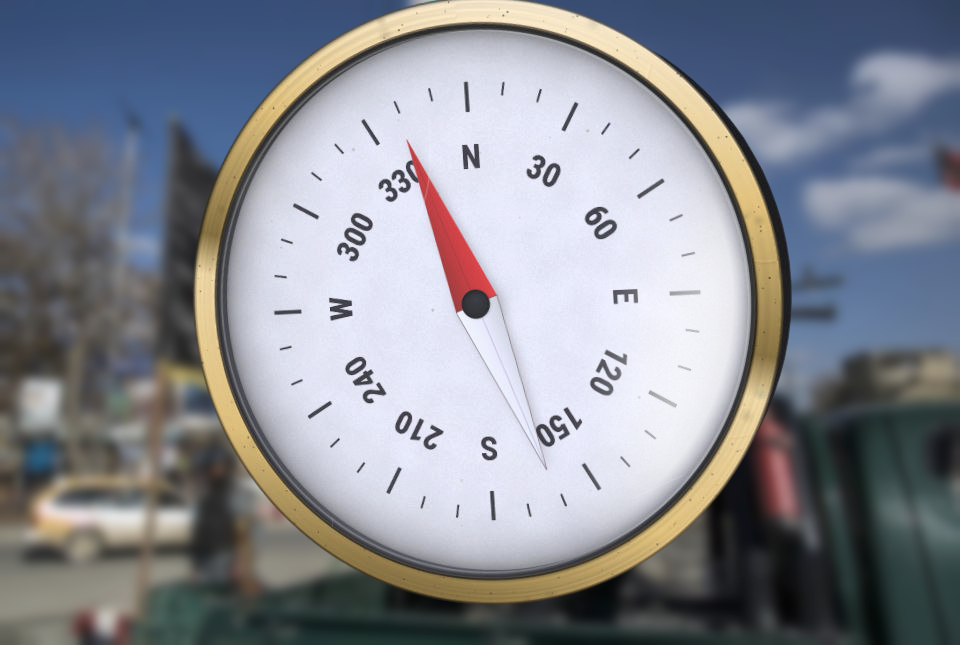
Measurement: 340 °
